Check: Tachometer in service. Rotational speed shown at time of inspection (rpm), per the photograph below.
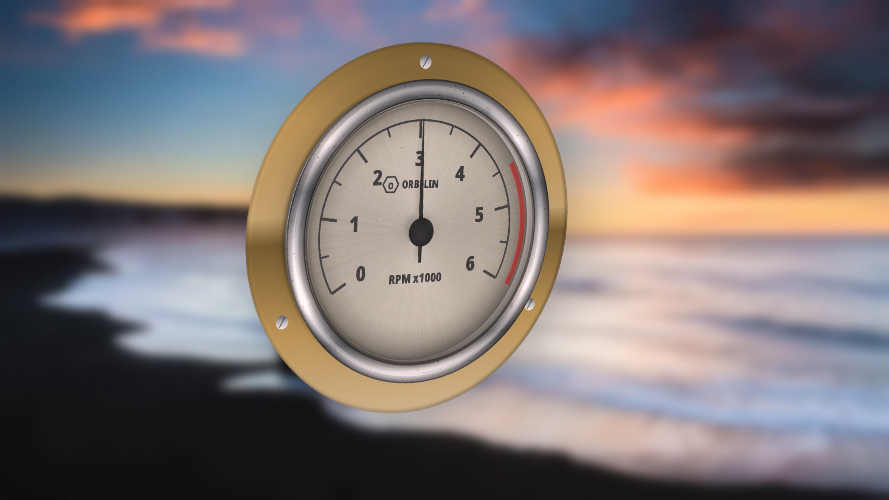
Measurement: 3000 rpm
